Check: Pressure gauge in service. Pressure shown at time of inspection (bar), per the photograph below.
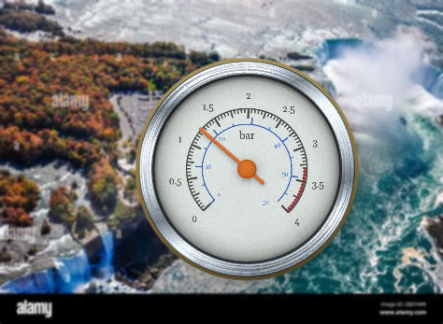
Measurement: 1.25 bar
